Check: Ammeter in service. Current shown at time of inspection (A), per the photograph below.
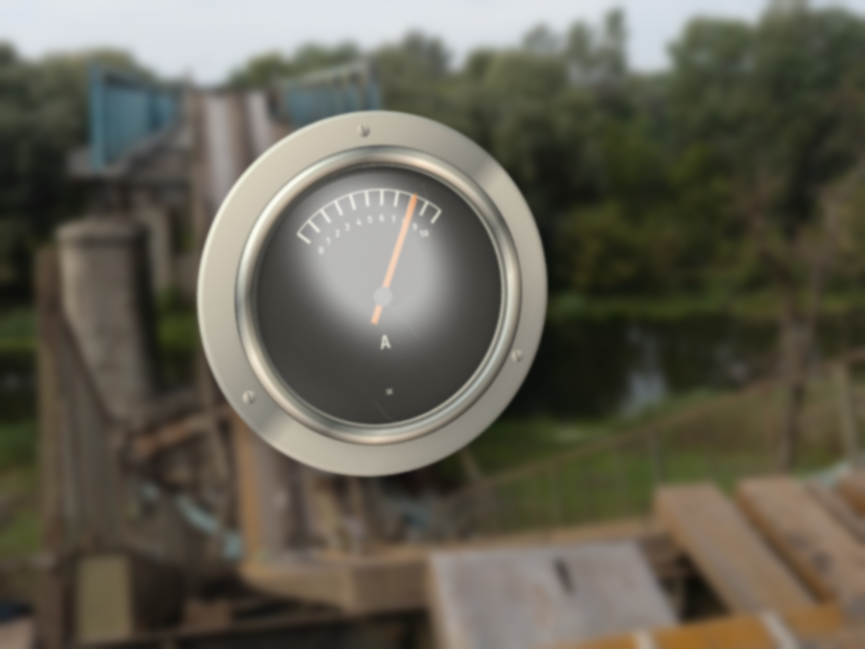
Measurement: 8 A
